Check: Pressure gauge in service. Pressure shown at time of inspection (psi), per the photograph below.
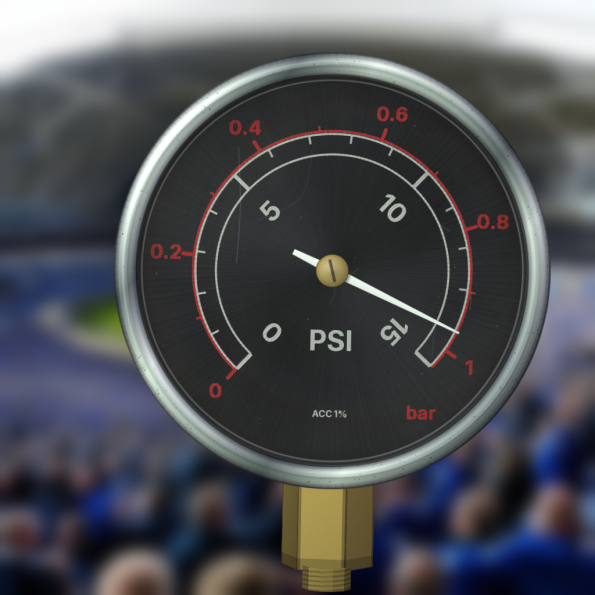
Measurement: 14 psi
